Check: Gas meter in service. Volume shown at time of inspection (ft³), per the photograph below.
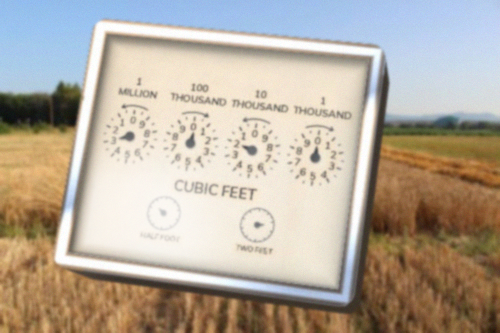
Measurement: 302000 ft³
